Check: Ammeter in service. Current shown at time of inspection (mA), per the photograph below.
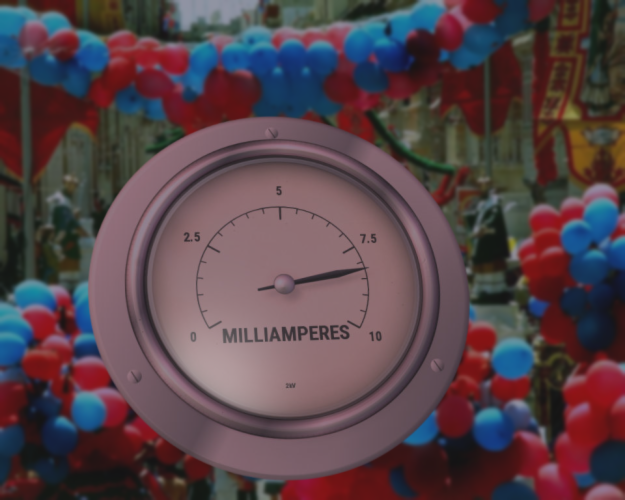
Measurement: 8.25 mA
